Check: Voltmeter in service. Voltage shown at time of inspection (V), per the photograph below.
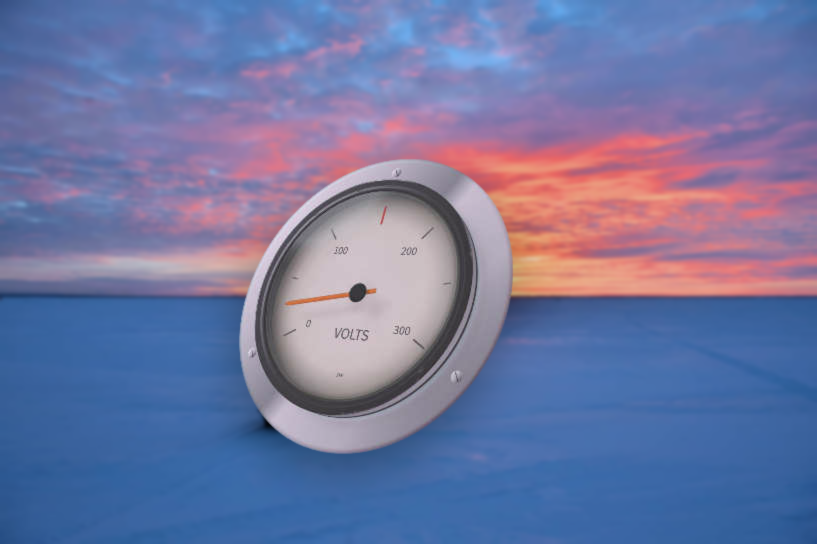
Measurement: 25 V
